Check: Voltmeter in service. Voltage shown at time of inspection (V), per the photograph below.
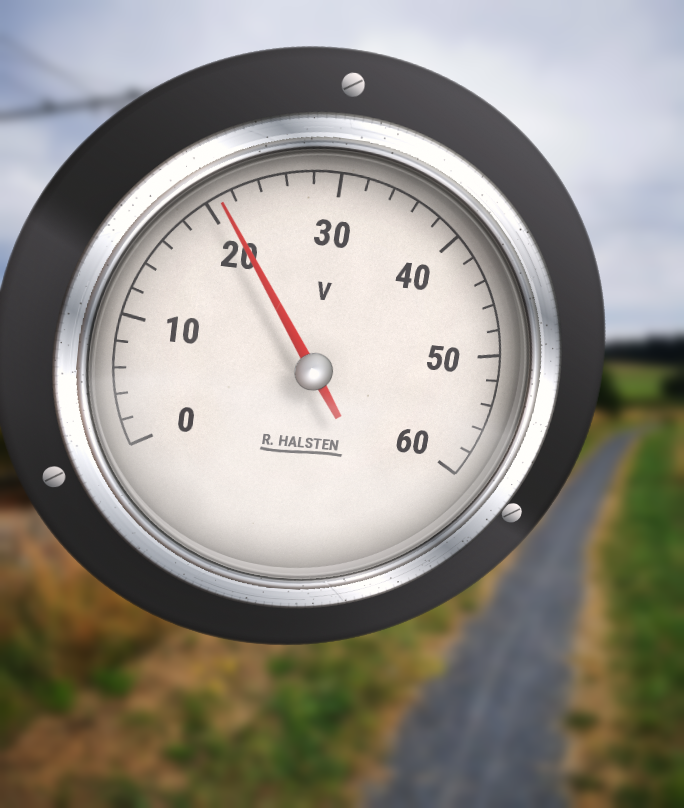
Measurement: 21 V
